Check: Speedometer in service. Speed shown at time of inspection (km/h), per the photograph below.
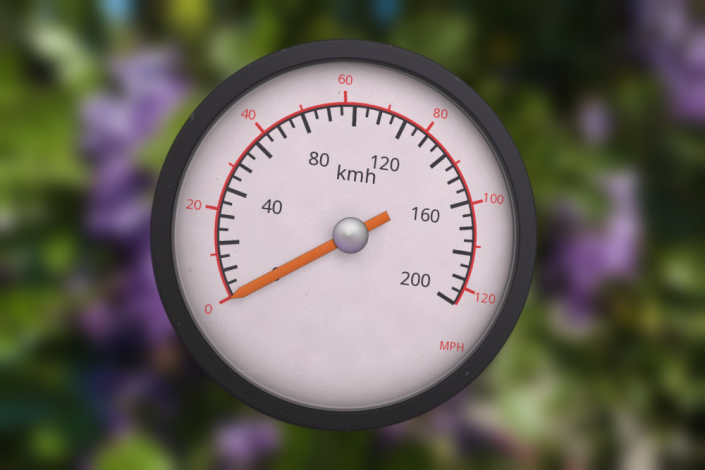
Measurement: 0 km/h
